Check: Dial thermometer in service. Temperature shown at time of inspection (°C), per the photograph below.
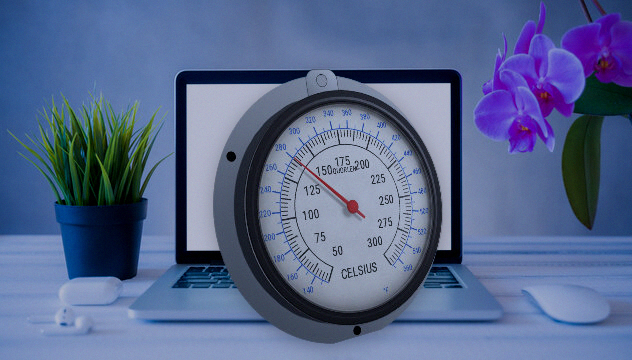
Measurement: 137.5 °C
